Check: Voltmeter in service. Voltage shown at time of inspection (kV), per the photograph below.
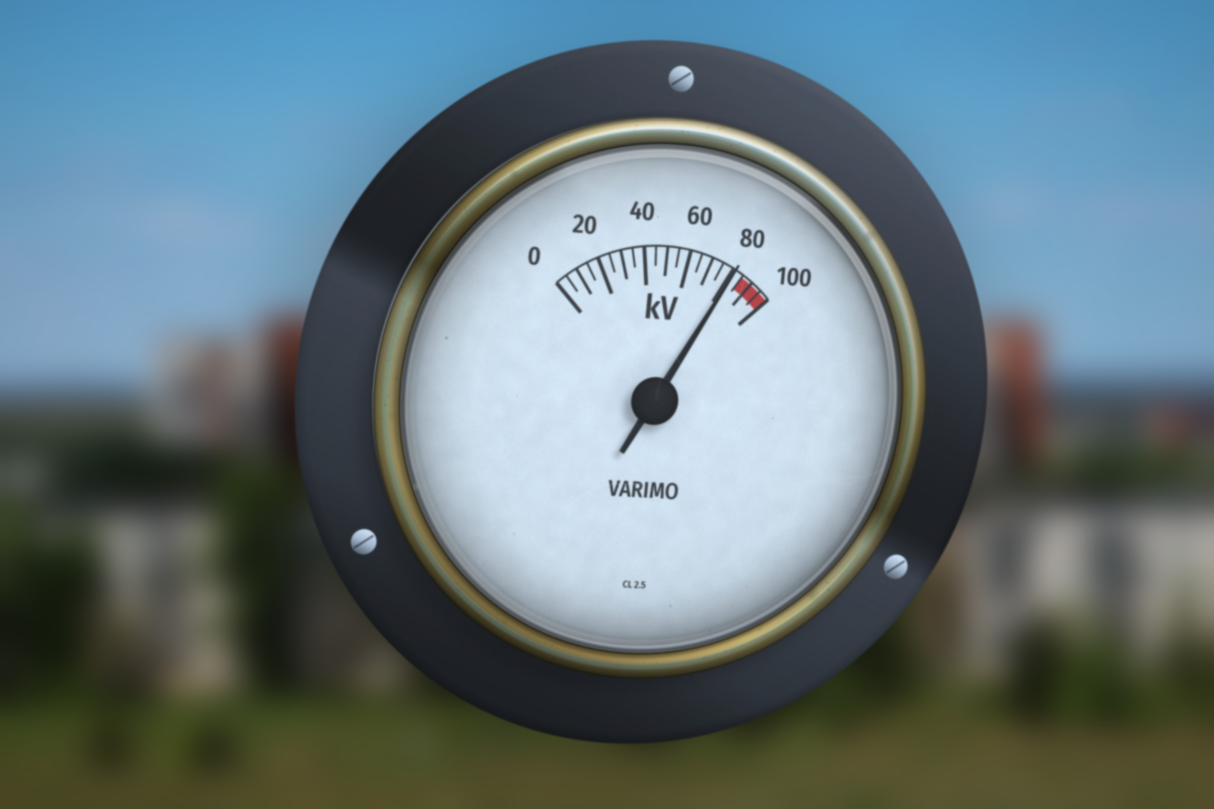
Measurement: 80 kV
